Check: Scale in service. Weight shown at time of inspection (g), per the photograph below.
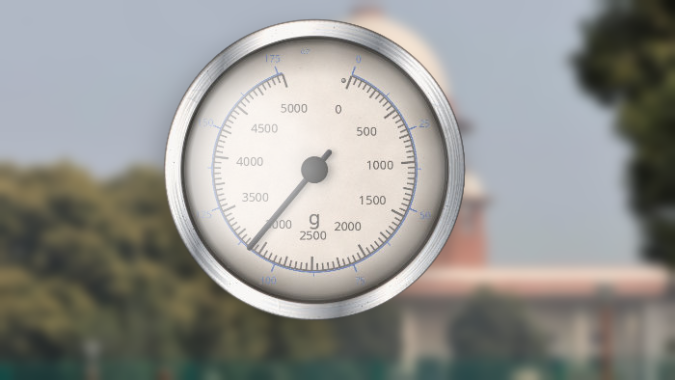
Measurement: 3100 g
